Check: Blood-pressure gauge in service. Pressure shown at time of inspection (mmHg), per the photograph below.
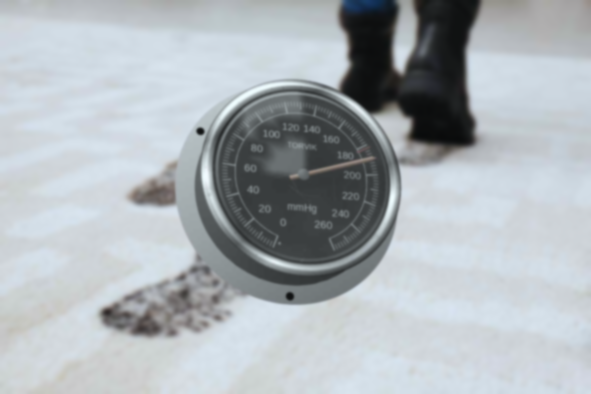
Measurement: 190 mmHg
